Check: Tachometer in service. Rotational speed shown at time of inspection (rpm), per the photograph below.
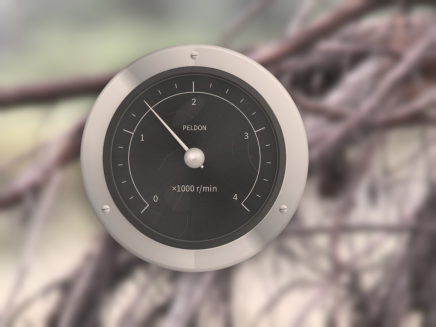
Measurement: 1400 rpm
